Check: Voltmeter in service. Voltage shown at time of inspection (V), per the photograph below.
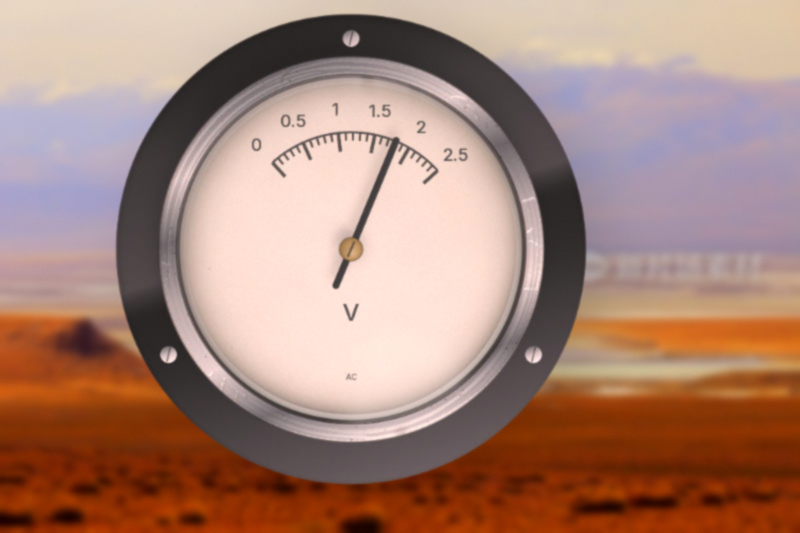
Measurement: 1.8 V
